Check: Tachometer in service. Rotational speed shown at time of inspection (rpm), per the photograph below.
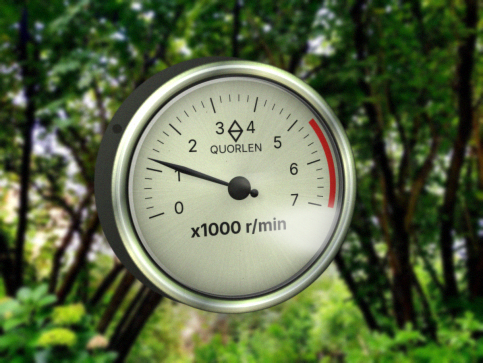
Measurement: 1200 rpm
